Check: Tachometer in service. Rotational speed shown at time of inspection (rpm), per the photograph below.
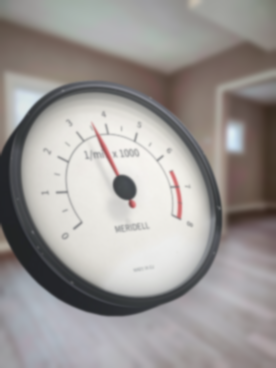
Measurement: 3500 rpm
